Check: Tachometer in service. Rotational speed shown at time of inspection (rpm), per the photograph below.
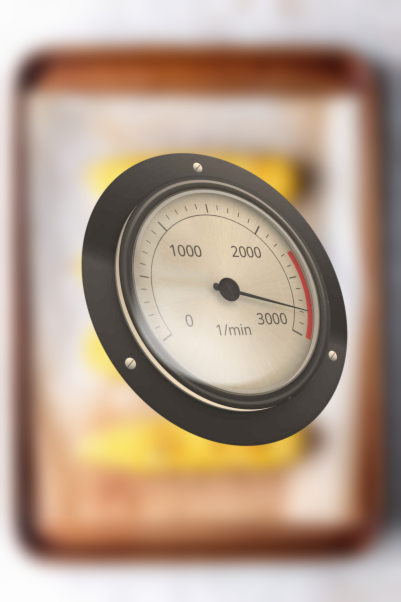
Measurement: 2800 rpm
